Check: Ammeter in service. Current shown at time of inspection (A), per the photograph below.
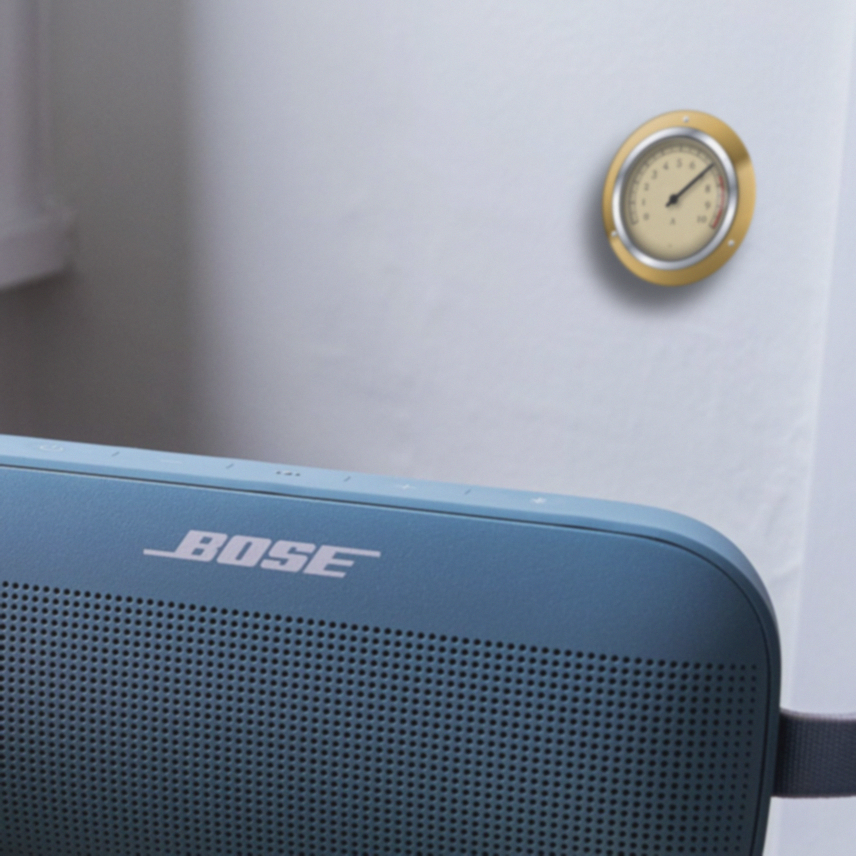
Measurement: 7 A
